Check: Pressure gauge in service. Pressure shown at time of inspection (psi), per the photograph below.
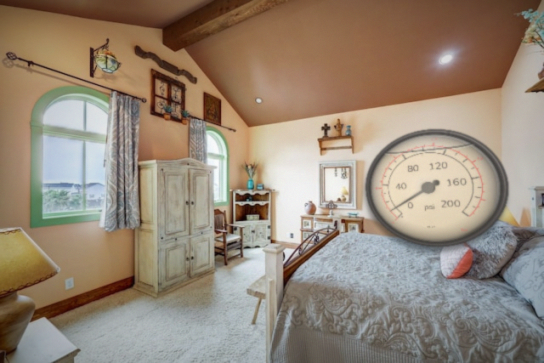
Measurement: 10 psi
